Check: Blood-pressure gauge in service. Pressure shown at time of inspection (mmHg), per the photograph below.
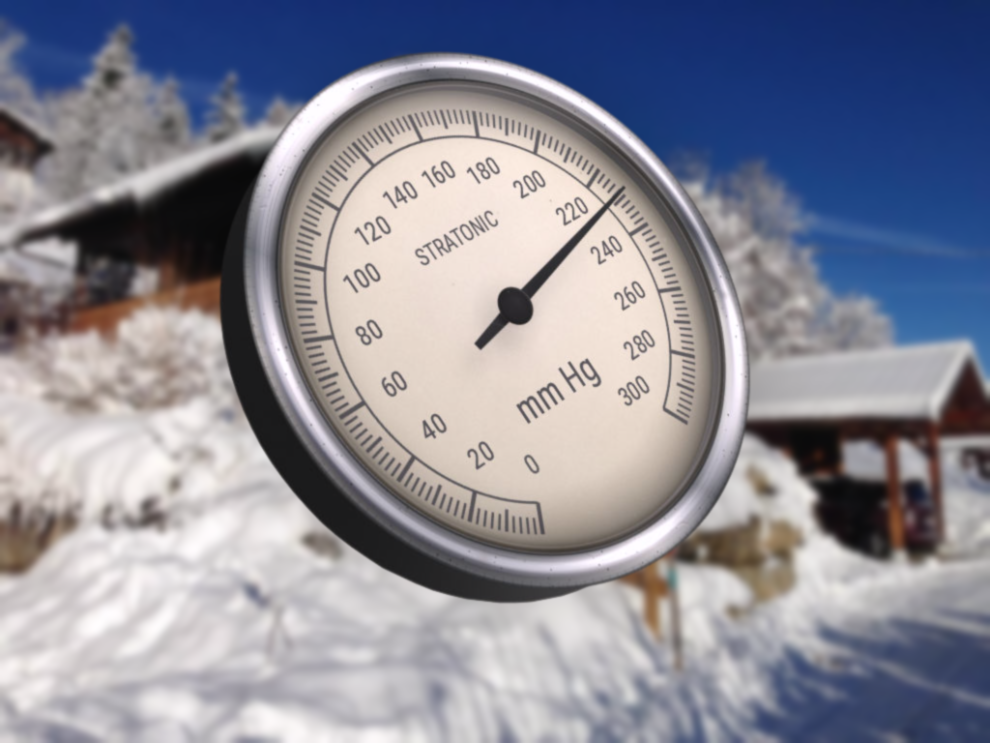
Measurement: 228 mmHg
